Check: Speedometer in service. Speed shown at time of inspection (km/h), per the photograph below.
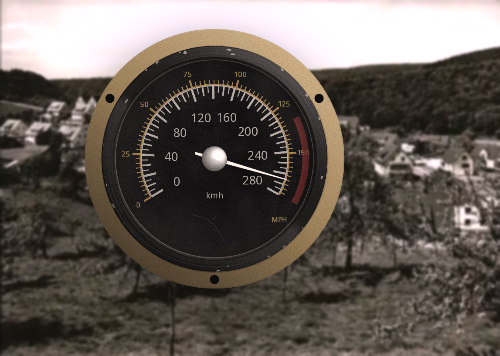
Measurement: 265 km/h
